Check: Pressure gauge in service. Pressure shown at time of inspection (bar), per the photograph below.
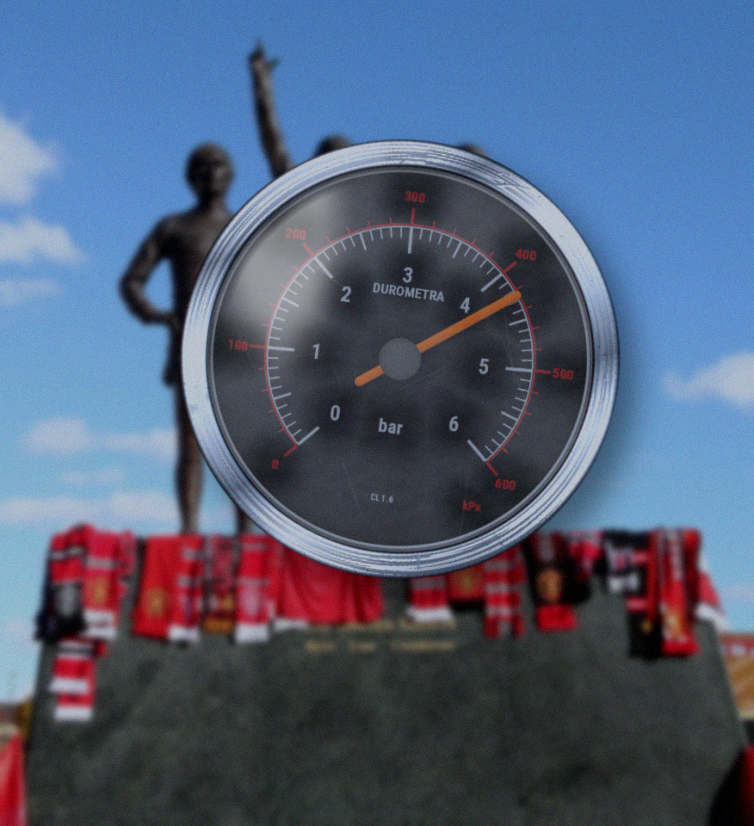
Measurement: 4.25 bar
